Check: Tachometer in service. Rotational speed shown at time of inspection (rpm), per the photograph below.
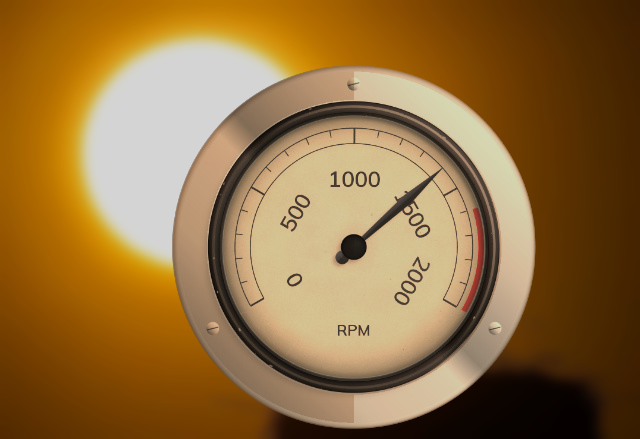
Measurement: 1400 rpm
